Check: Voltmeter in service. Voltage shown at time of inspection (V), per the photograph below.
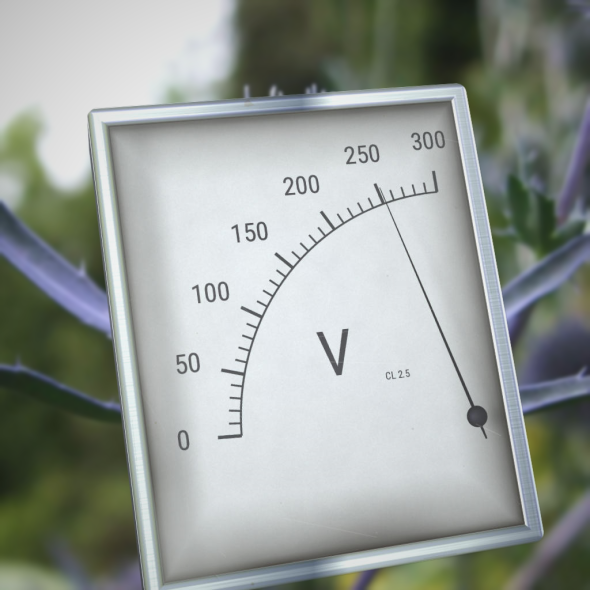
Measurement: 250 V
